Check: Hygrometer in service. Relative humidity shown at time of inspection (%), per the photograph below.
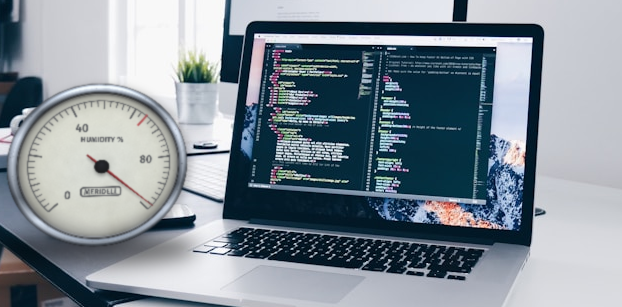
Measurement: 98 %
